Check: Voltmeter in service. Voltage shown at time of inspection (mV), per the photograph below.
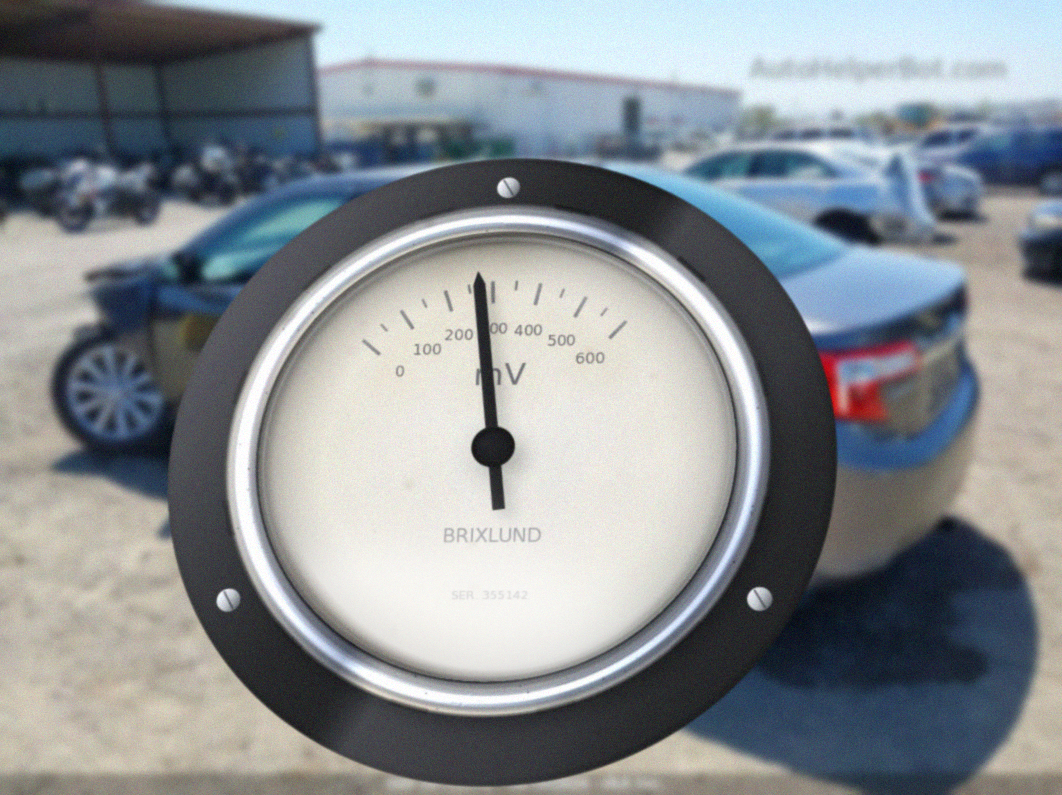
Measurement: 275 mV
